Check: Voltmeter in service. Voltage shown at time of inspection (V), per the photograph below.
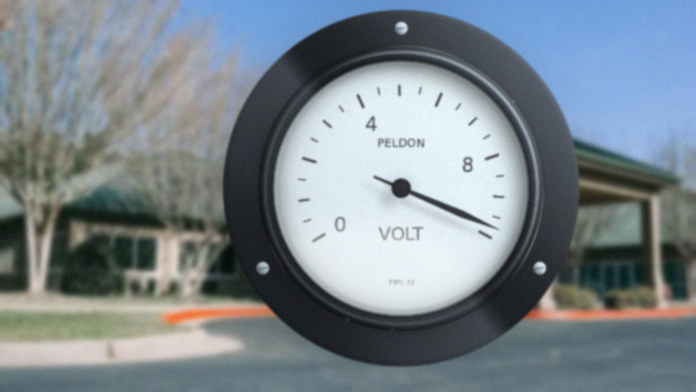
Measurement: 9.75 V
